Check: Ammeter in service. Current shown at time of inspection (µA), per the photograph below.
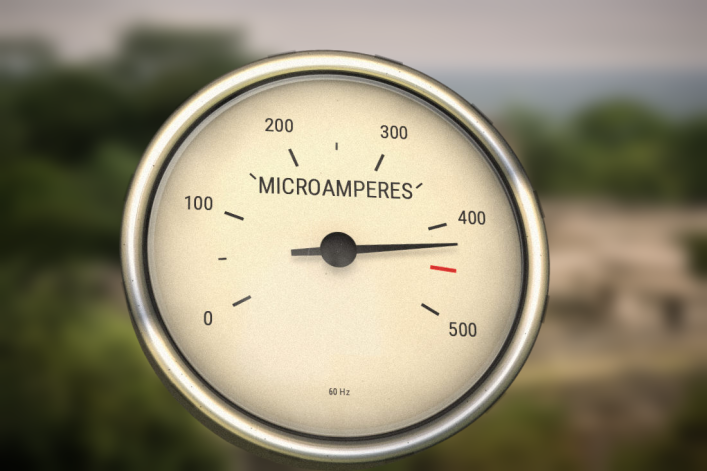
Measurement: 425 µA
